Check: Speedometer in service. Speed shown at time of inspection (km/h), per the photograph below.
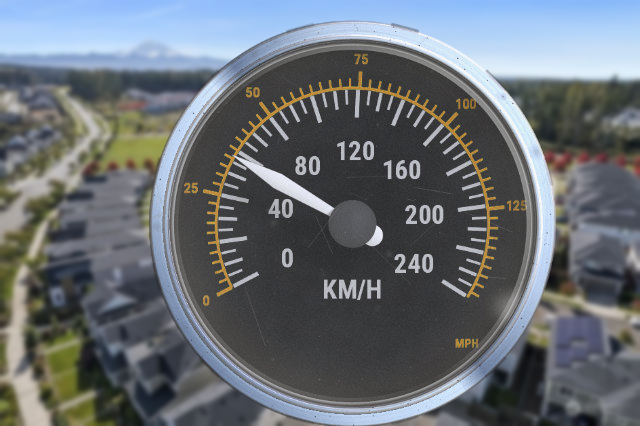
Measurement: 57.5 km/h
